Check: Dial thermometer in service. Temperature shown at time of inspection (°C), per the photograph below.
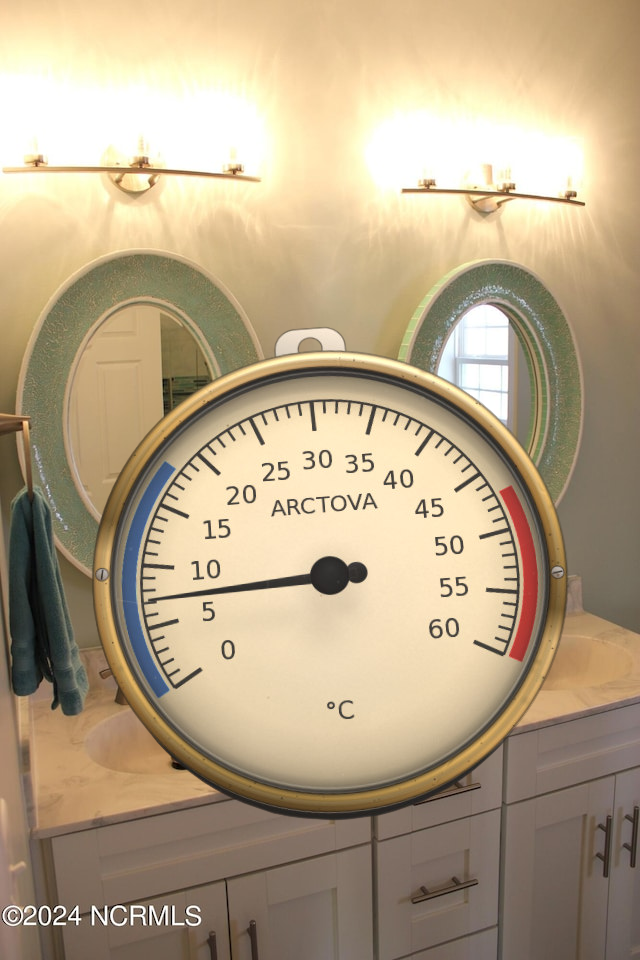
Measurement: 7 °C
